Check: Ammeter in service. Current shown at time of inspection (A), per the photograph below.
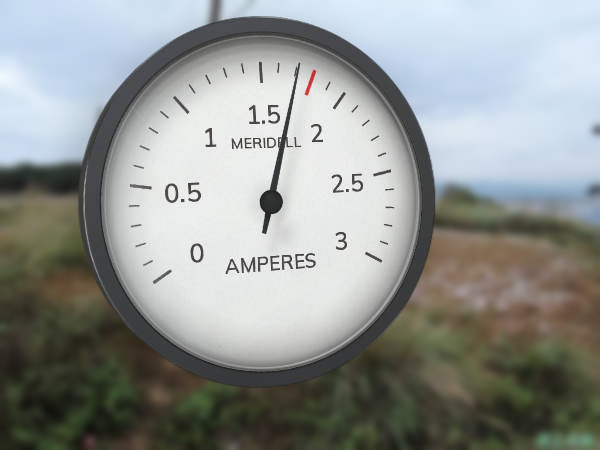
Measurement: 1.7 A
